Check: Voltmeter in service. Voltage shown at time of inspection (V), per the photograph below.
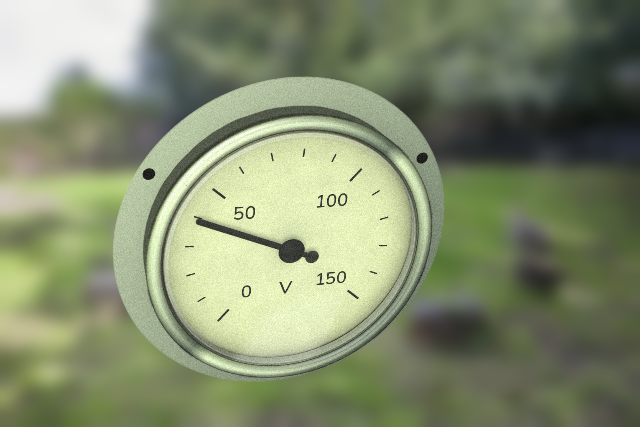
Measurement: 40 V
